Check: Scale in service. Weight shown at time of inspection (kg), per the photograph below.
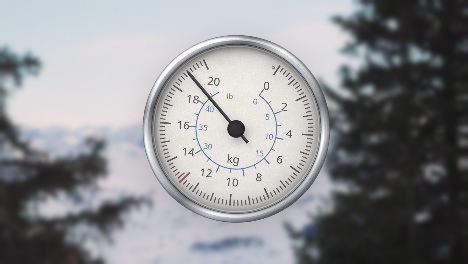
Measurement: 19 kg
